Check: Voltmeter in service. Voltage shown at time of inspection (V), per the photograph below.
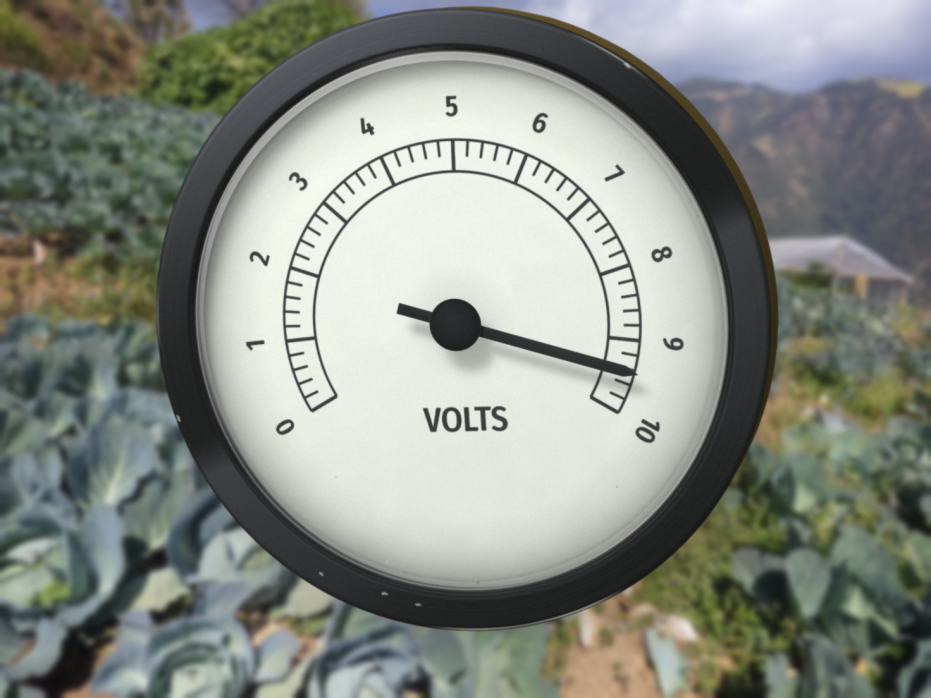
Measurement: 9.4 V
